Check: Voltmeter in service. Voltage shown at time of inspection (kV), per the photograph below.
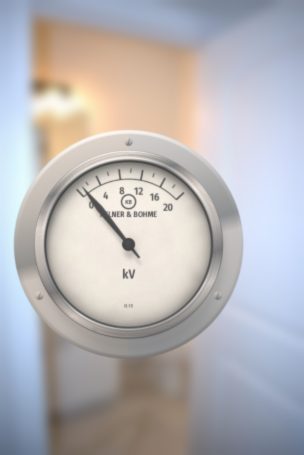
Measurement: 1 kV
